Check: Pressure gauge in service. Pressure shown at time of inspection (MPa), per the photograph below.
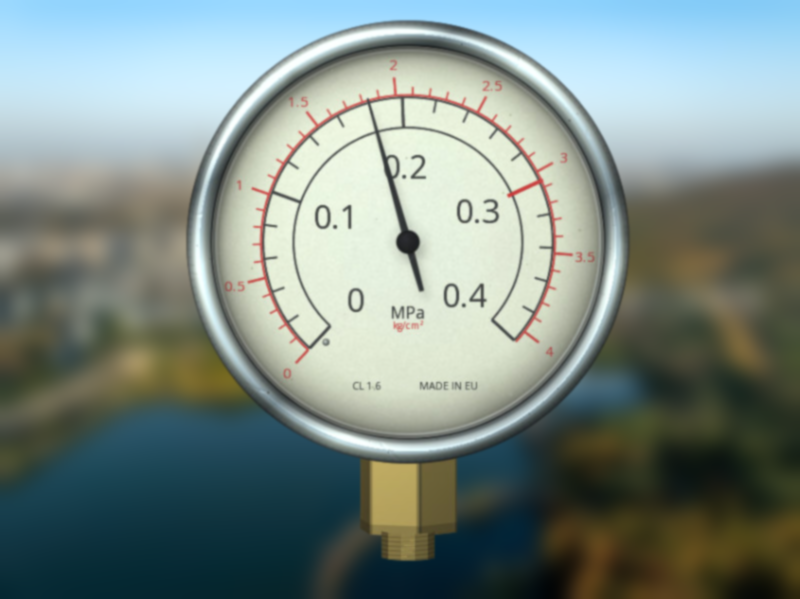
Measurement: 0.18 MPa
